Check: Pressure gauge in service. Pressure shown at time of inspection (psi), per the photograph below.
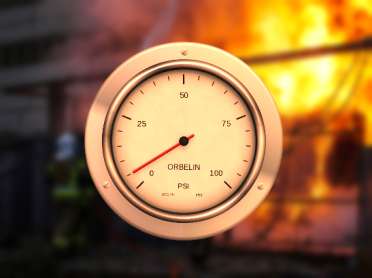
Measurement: 5 psi
